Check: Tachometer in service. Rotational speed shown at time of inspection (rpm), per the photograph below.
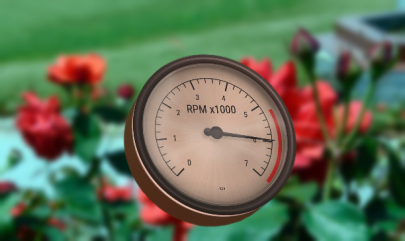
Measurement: 6000 rpm
